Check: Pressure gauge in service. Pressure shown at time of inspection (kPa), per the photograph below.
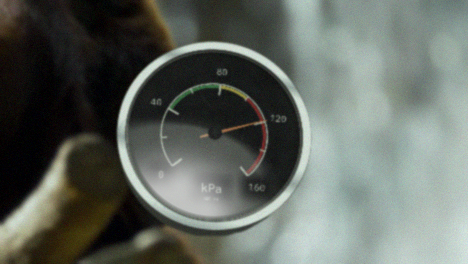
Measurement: 120 kPa
